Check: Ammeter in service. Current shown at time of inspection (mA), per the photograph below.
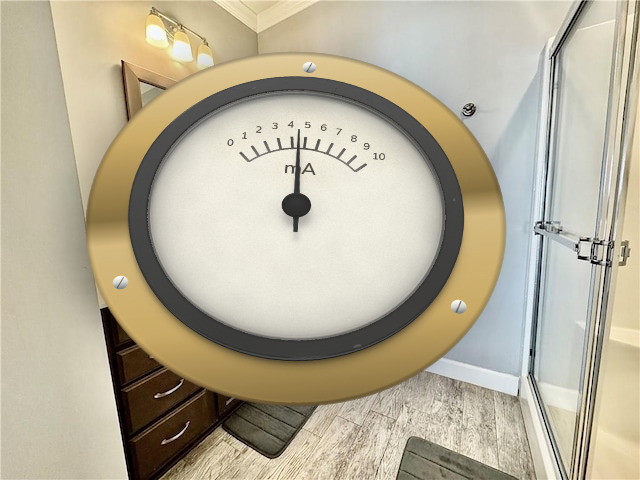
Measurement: 4.5 mA
